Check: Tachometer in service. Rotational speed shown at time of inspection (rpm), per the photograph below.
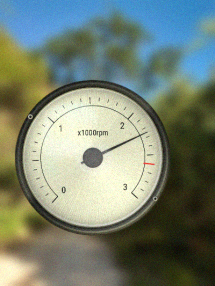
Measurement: 2250 rpm
